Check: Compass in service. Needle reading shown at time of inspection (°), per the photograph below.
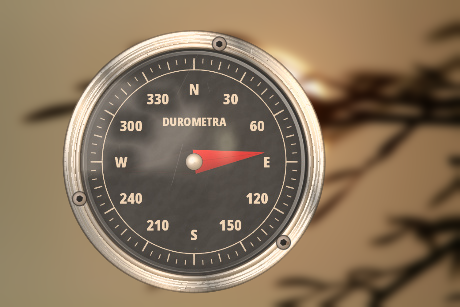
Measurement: 82.5 °
